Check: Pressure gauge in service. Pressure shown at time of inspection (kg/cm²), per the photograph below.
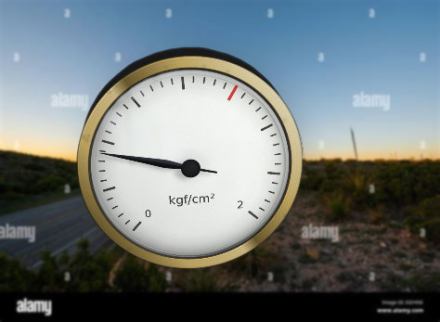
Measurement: 0.45 kg/cm²
